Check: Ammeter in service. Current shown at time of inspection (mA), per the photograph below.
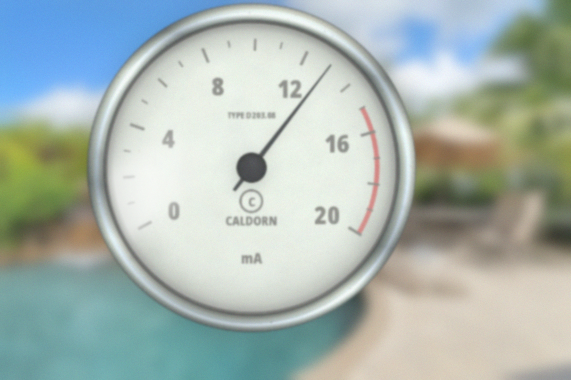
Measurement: 13 mA
